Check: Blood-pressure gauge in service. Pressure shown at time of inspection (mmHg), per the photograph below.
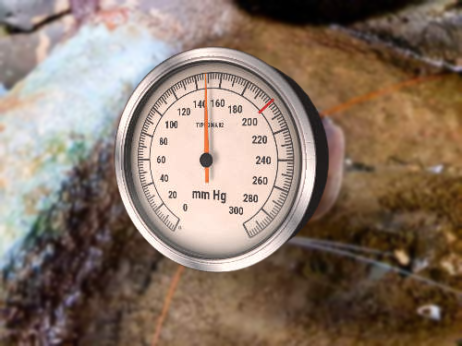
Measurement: 150 mmHg
